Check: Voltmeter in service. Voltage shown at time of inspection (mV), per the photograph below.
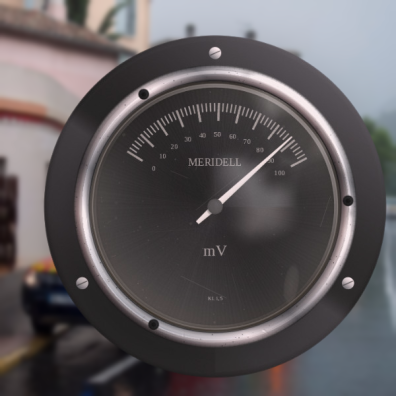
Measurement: 88 mV
